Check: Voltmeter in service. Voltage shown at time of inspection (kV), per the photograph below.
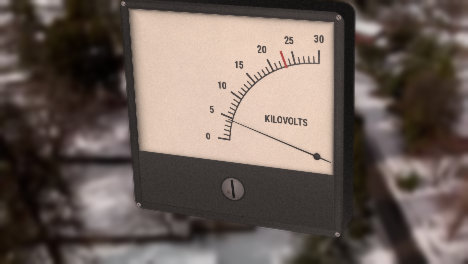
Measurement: 5 kV
